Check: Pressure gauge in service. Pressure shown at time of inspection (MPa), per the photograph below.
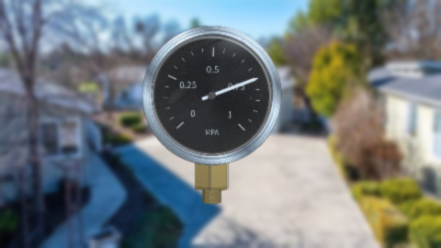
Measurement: 0.75 MPa
